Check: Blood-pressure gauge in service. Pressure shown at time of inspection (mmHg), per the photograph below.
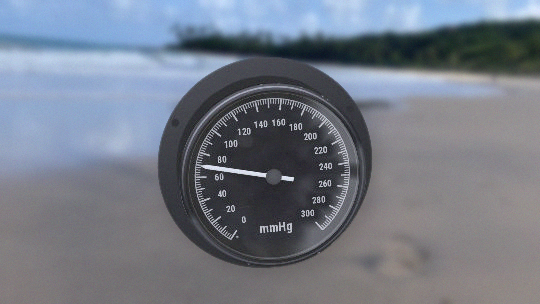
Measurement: 70 mmHg
